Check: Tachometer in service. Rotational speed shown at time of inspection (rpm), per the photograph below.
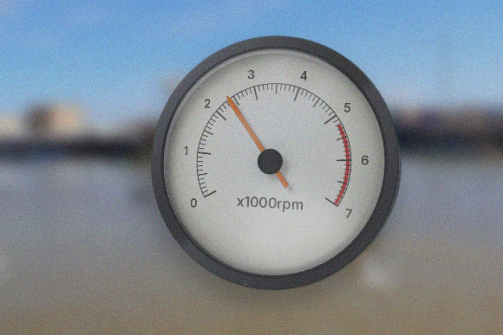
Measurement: 2400 rpm
